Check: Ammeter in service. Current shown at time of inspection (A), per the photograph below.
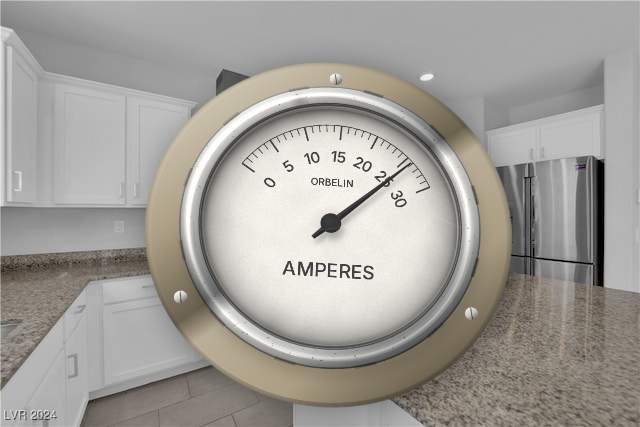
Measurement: 26 A
